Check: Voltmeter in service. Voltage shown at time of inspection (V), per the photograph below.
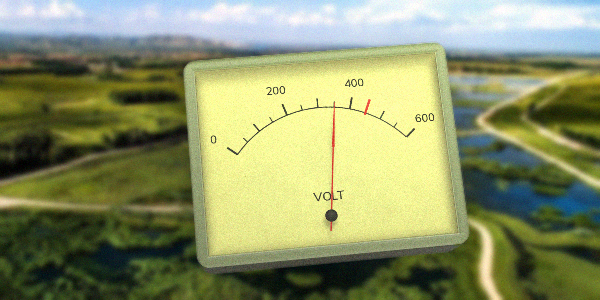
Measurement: 350 V
